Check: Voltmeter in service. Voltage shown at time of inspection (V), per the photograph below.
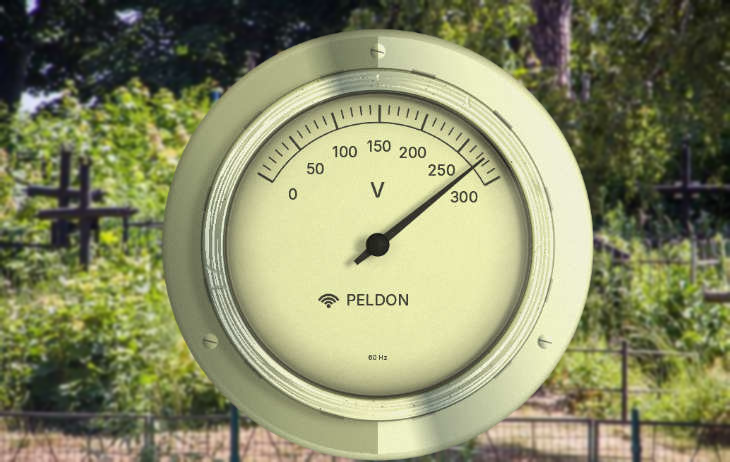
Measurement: 275 V
